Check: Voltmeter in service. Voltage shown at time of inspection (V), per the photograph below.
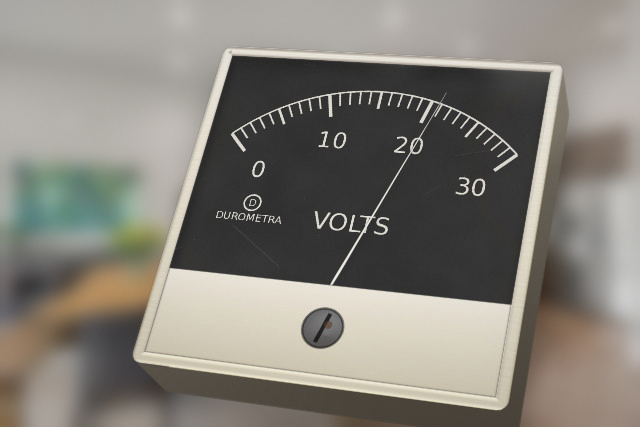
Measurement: 21 V
